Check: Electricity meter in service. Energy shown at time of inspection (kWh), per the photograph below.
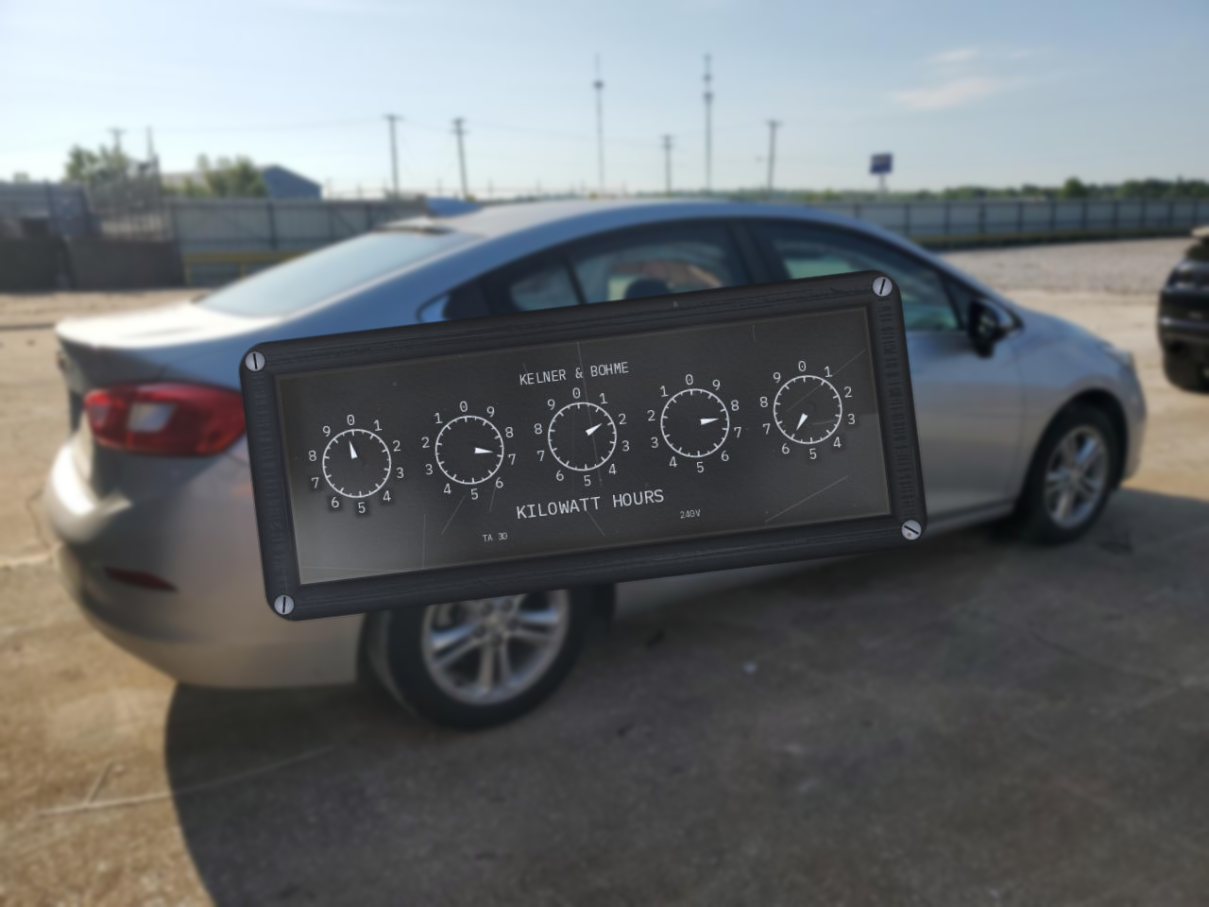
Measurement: 97176 kWh
